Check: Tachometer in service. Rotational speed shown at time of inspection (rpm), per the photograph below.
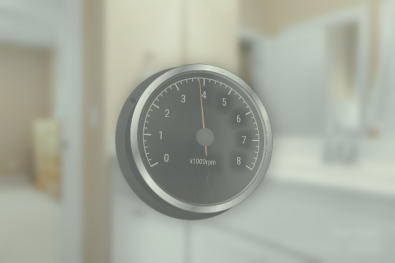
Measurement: 3800 rpm
